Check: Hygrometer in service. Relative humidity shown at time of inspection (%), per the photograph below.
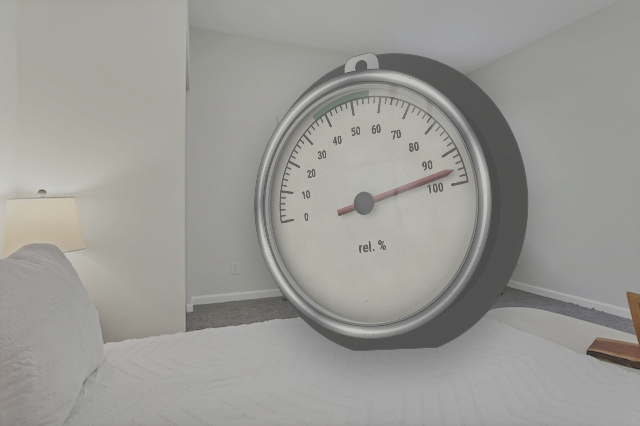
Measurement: 96 %
